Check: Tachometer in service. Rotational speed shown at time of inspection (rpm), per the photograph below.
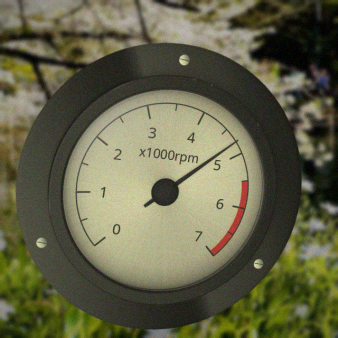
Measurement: 4750 rpm
